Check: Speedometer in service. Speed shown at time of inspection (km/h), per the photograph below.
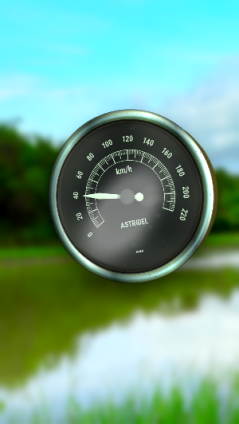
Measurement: 40 km/h
